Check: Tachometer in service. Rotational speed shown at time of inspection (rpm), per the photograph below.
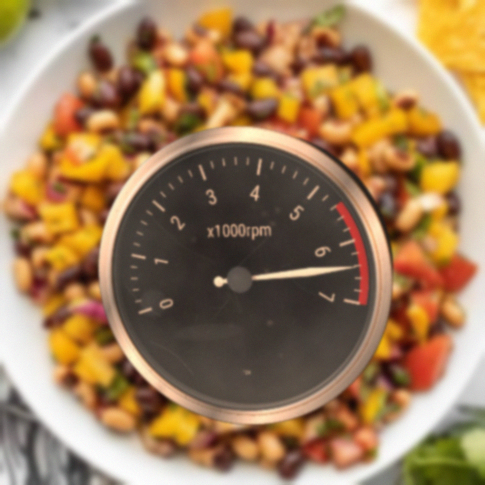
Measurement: 6400 rpm
